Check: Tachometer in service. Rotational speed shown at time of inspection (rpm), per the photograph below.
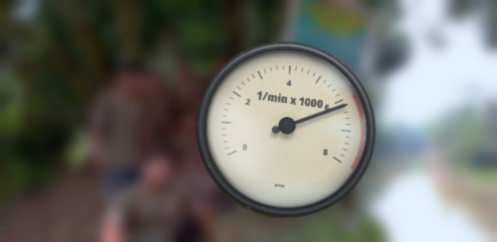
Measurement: 6200 rpm
